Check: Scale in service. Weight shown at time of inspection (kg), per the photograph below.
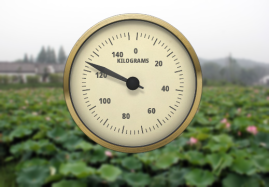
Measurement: 124 kg
